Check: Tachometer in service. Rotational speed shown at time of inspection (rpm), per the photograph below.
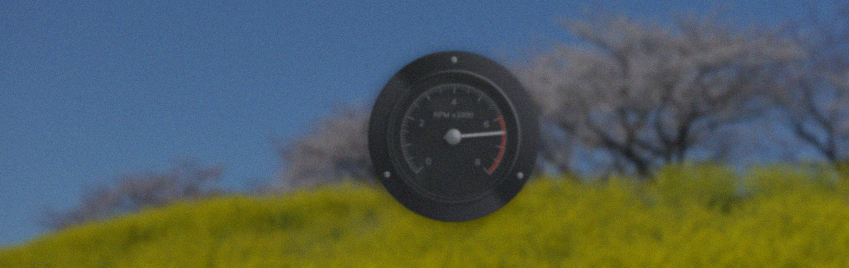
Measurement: 6500 rpm
